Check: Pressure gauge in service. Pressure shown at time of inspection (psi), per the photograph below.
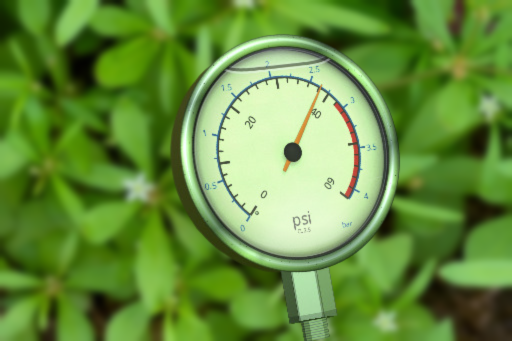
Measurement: 38 psi
